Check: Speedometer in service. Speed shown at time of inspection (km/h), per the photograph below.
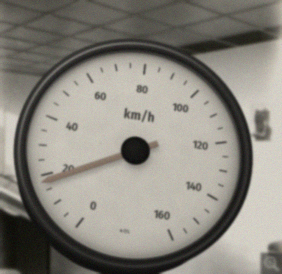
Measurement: 17.5 km/h
